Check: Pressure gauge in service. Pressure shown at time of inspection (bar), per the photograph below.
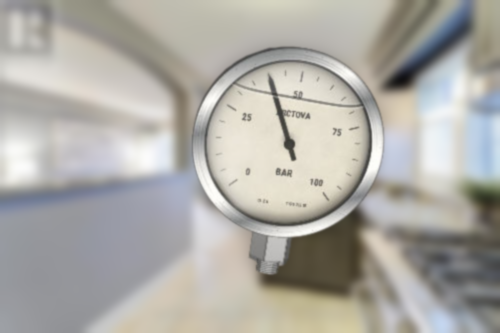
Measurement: 40 bar
